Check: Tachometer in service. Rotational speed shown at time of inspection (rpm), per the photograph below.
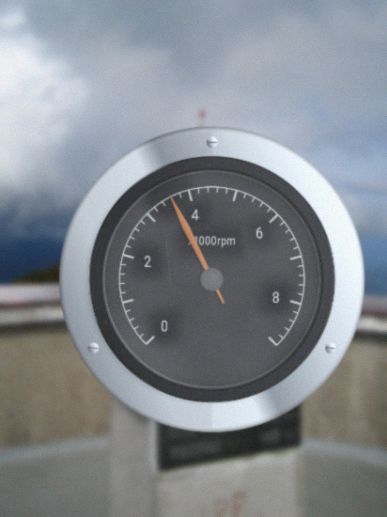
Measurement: 3600 rpm
